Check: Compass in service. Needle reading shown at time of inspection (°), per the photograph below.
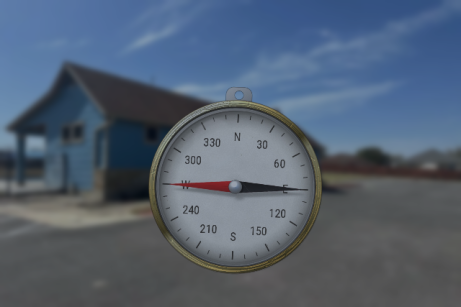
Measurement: 270 °
